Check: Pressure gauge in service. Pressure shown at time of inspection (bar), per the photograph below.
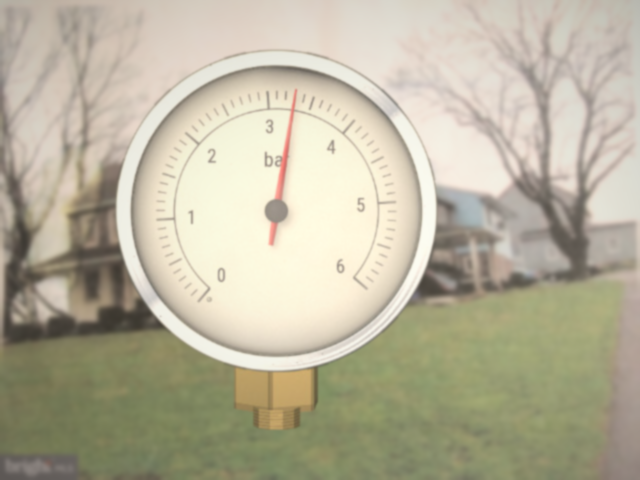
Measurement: 3.3 bar
